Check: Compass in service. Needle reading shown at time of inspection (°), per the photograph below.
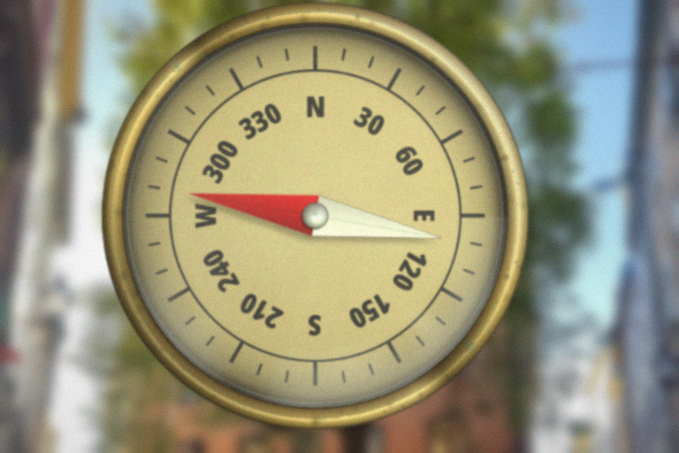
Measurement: 280 °
